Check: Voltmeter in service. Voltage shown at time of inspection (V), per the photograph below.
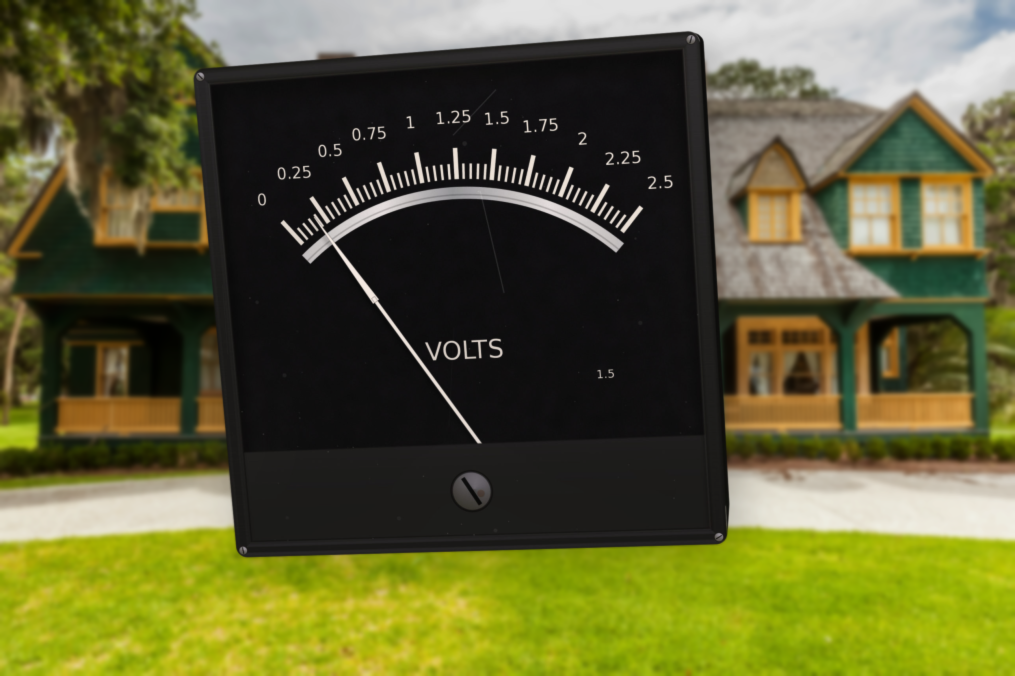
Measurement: 0.2 V
